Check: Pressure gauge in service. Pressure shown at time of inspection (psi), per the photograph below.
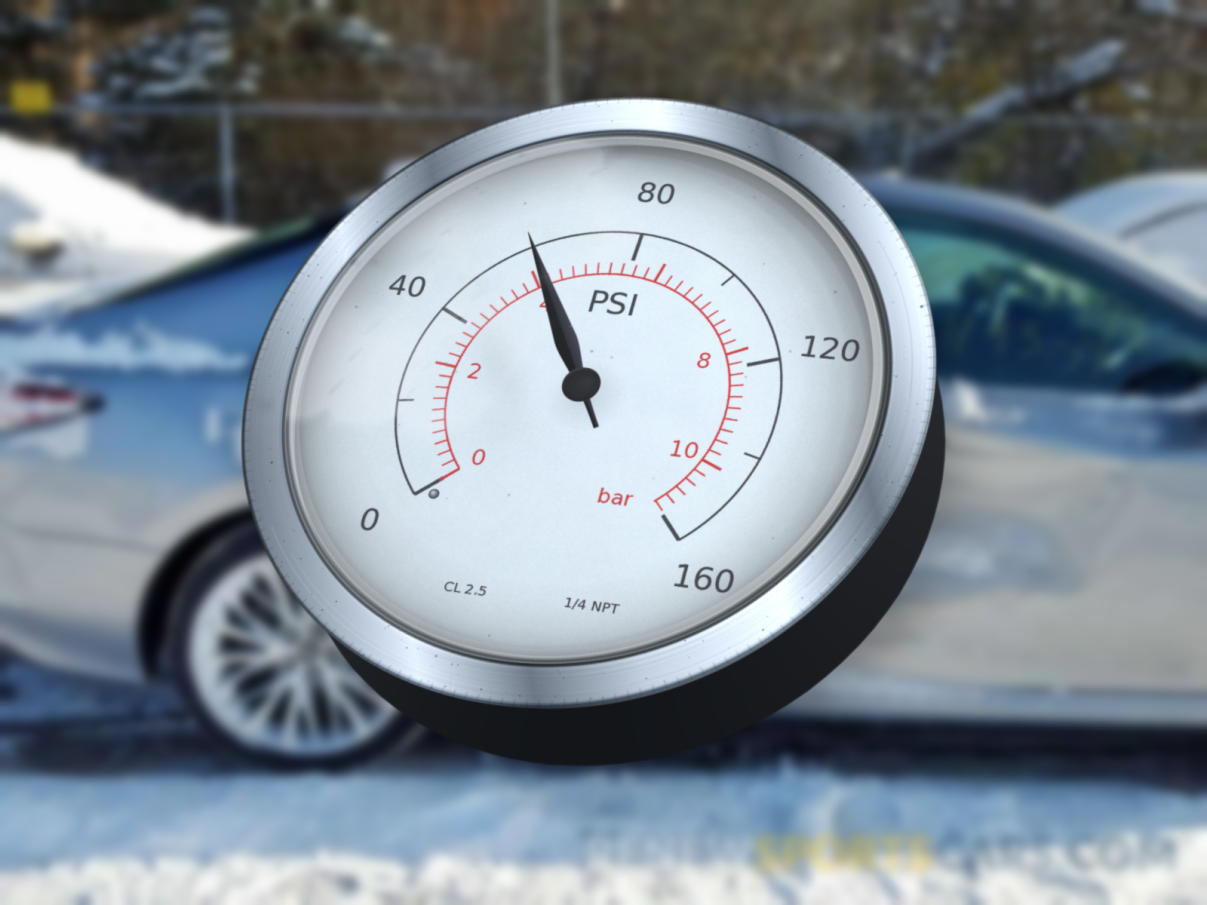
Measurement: 60 psi
